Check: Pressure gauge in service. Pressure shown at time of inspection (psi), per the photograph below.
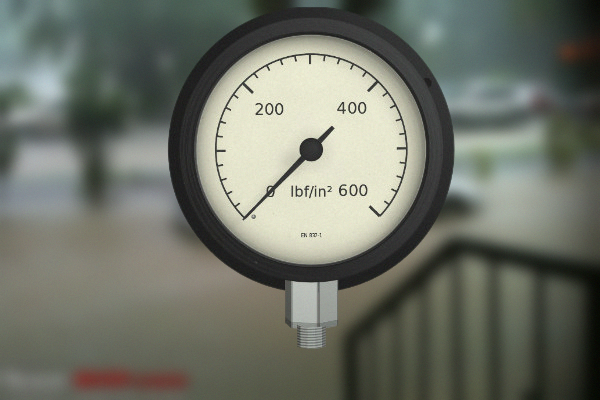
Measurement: 0 psi
